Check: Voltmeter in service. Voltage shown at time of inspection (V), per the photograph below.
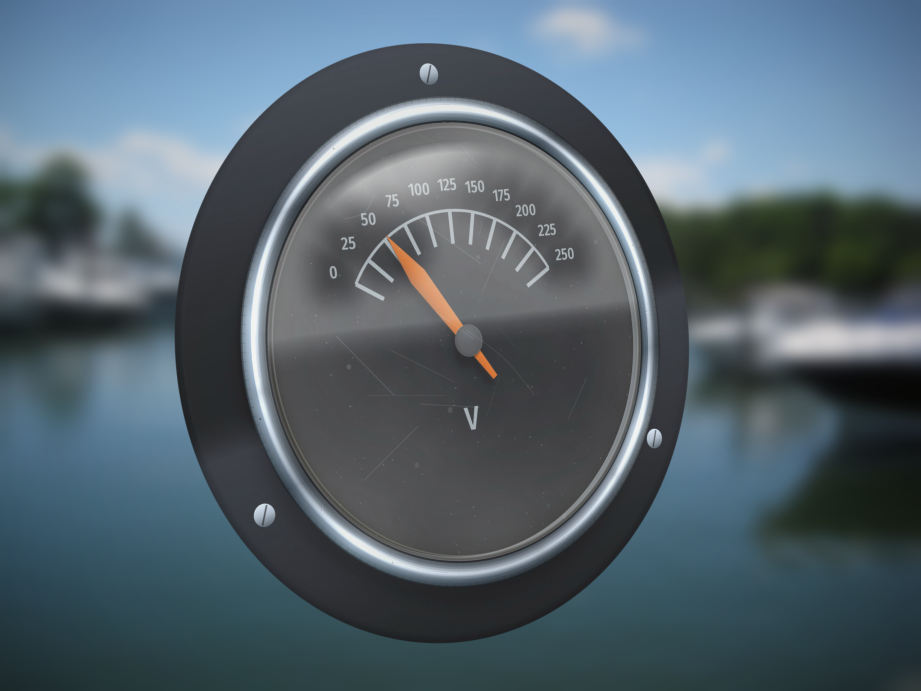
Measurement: 50 V
